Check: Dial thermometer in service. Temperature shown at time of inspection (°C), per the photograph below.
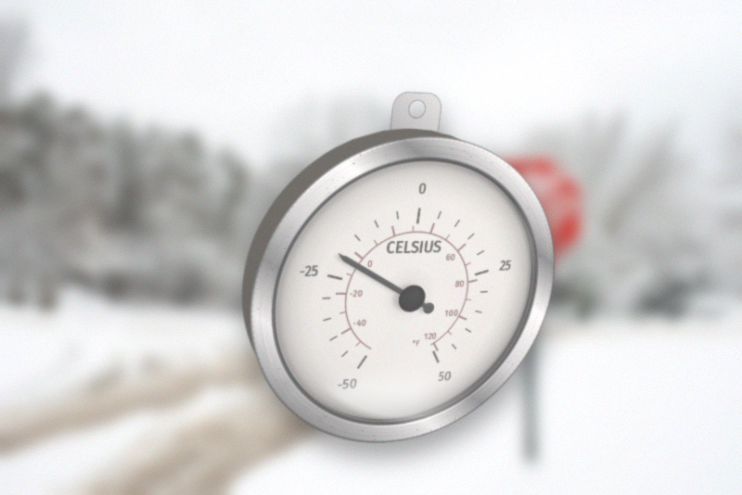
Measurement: -20 °C
